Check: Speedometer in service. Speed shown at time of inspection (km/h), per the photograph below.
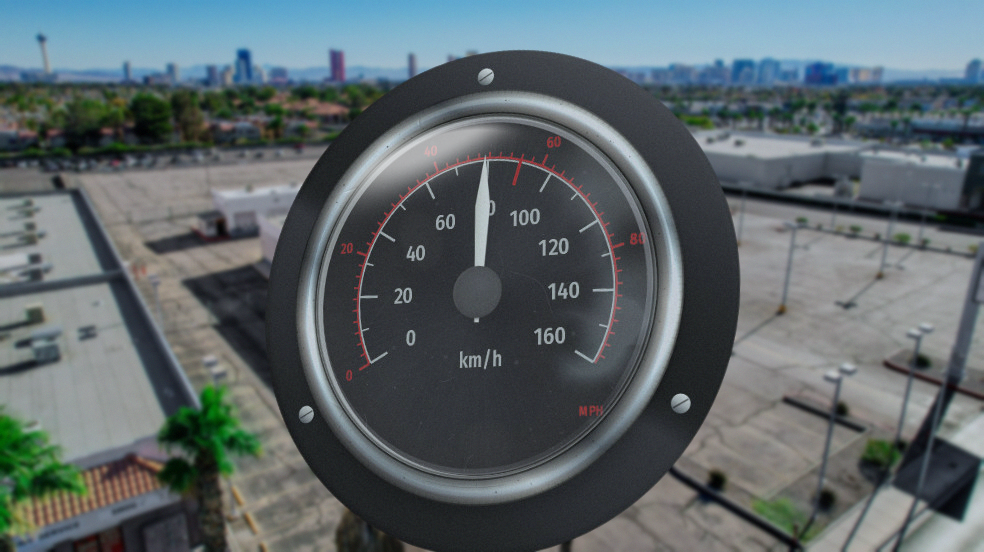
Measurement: 80 km/h
